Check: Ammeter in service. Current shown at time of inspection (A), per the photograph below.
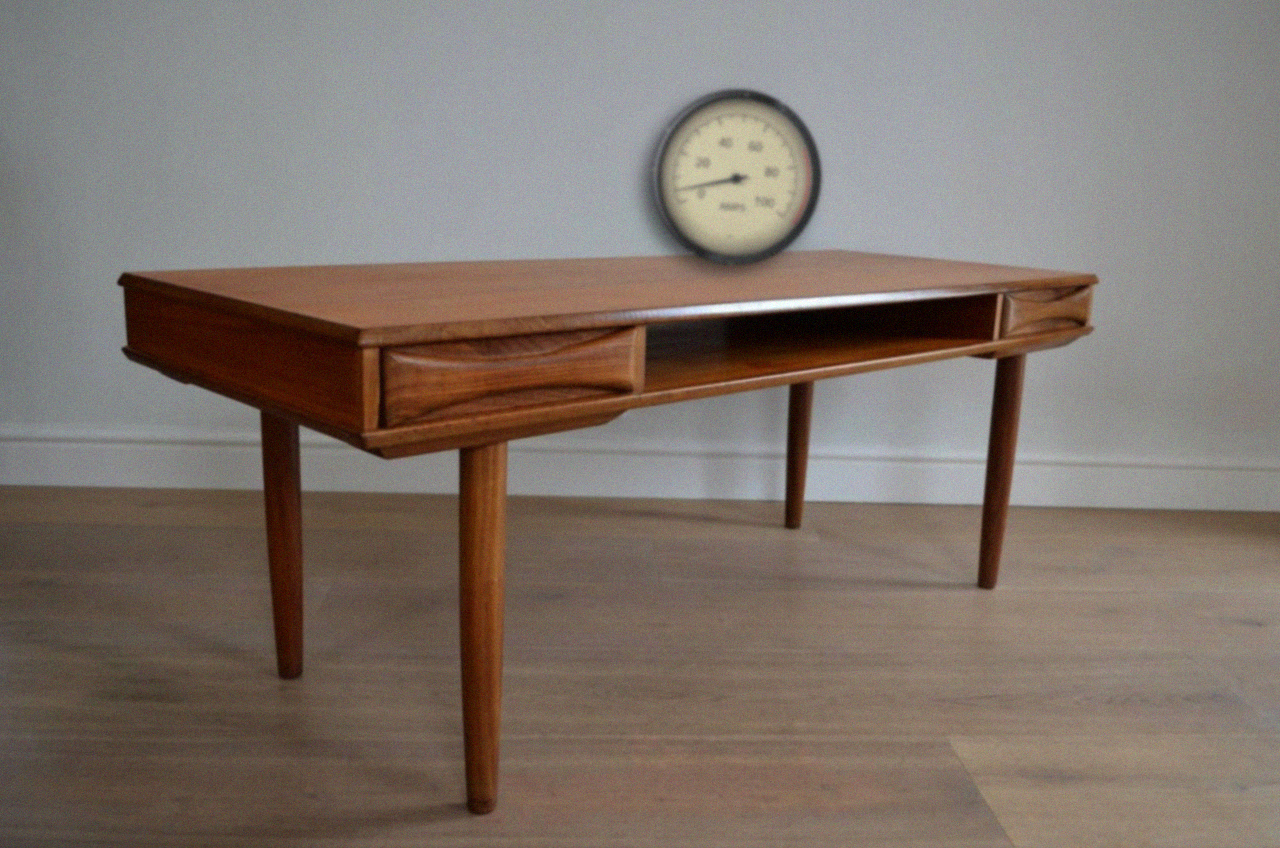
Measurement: 5 A
